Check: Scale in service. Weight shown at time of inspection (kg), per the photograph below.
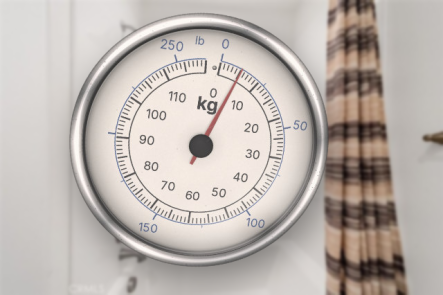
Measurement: 5 kg
